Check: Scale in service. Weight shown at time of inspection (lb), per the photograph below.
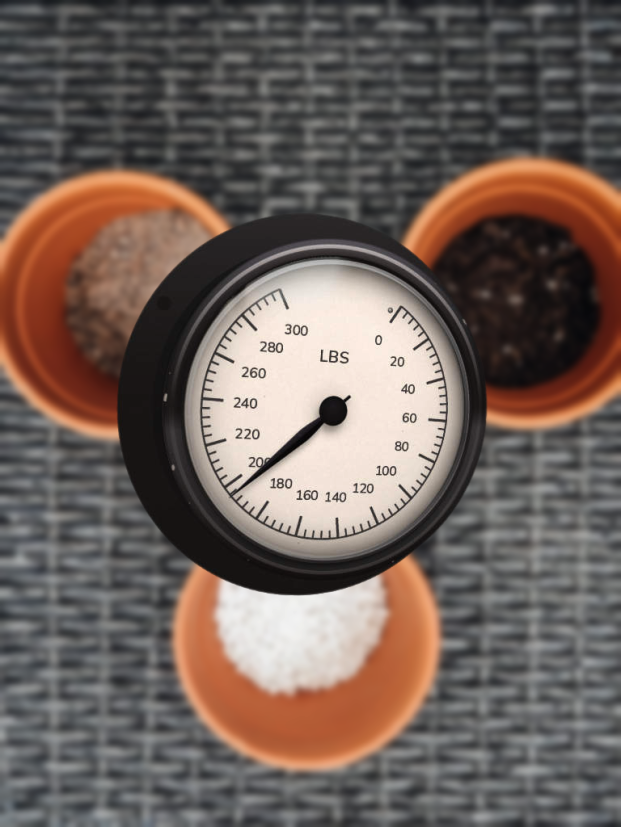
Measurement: 196 lb
